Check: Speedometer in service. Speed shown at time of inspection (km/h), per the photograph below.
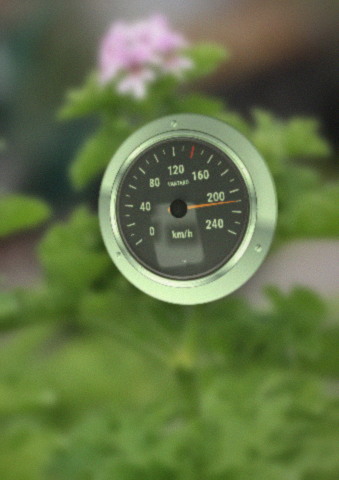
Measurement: 210 km/h
